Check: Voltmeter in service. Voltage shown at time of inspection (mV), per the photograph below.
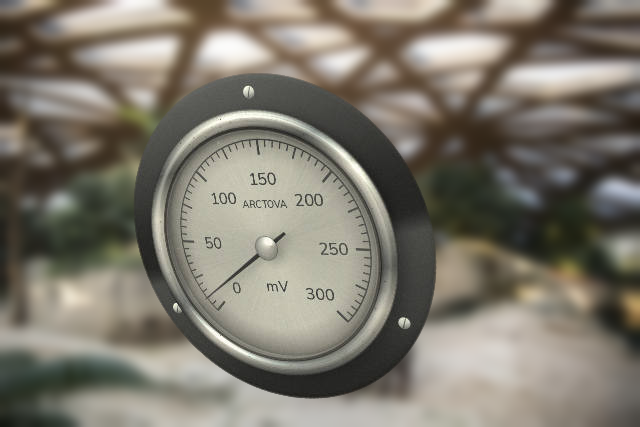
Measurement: 10 mV
